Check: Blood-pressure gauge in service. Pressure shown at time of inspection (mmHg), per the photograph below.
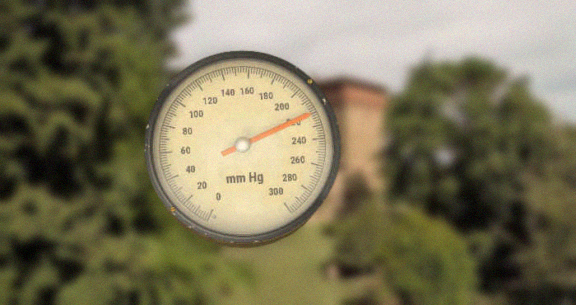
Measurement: 220 mmHg
